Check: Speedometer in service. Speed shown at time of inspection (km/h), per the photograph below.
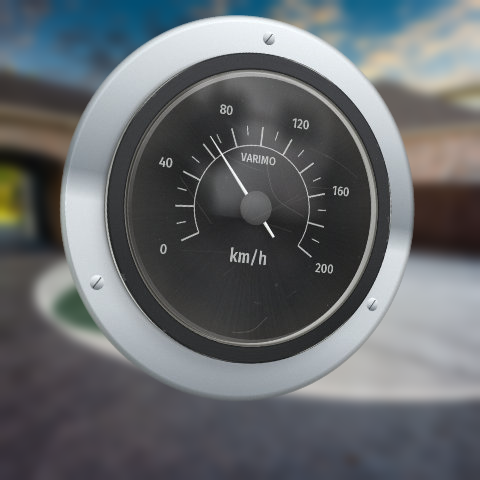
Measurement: 65 km/h
